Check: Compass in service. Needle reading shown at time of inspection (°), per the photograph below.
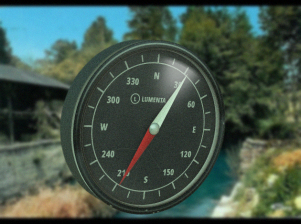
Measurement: 210 °
